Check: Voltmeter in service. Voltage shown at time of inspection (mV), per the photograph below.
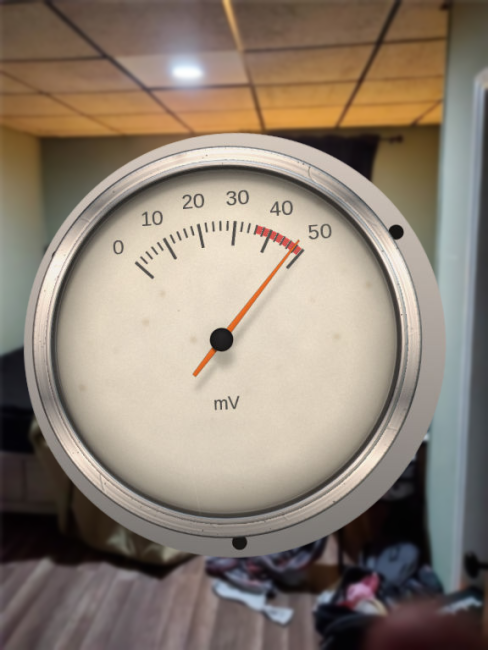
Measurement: 48 mV
